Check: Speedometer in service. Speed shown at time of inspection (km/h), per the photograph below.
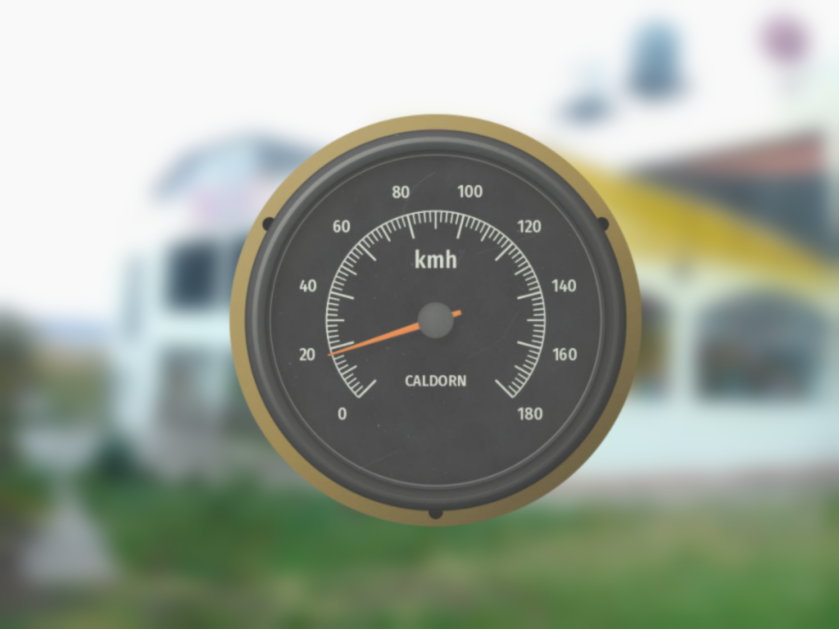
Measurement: 18 km/h
